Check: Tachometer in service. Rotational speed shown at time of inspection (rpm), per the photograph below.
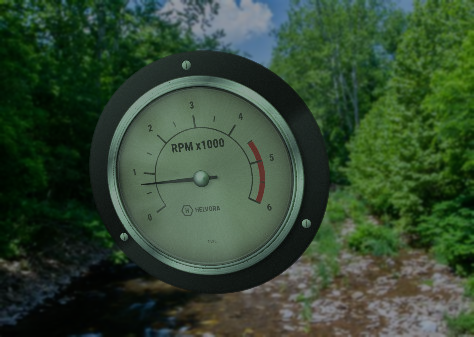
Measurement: 750 rpm
